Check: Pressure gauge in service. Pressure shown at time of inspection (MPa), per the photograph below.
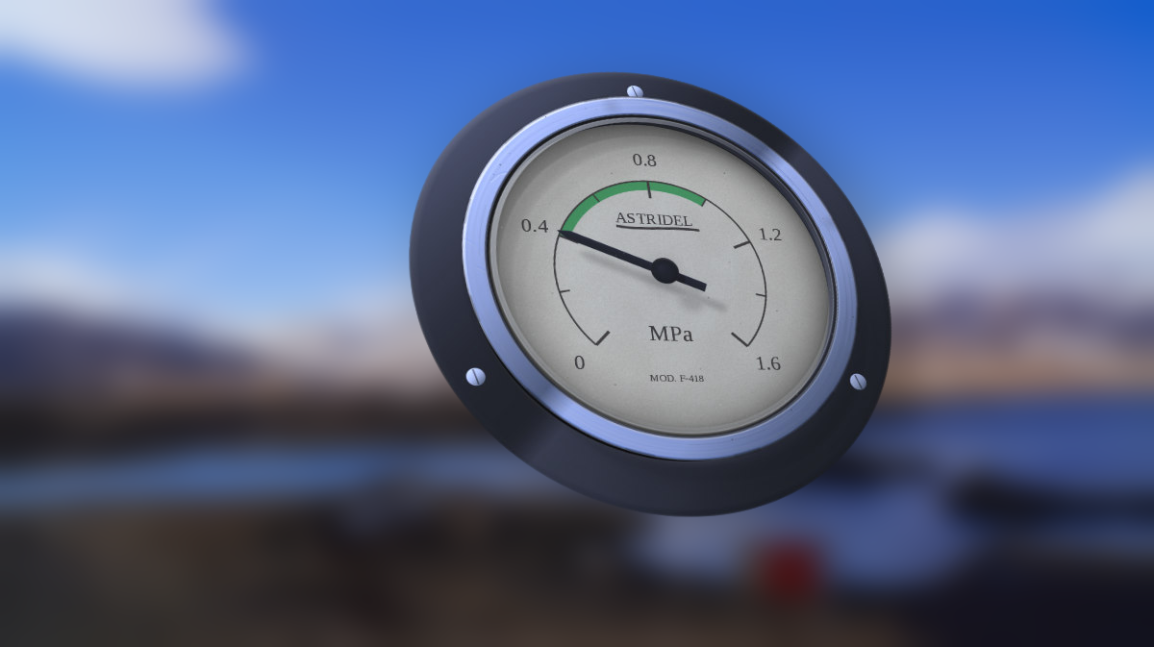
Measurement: 0.4 MPa
